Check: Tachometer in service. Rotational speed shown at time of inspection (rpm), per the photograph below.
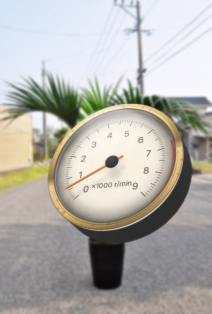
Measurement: 500 rpm
